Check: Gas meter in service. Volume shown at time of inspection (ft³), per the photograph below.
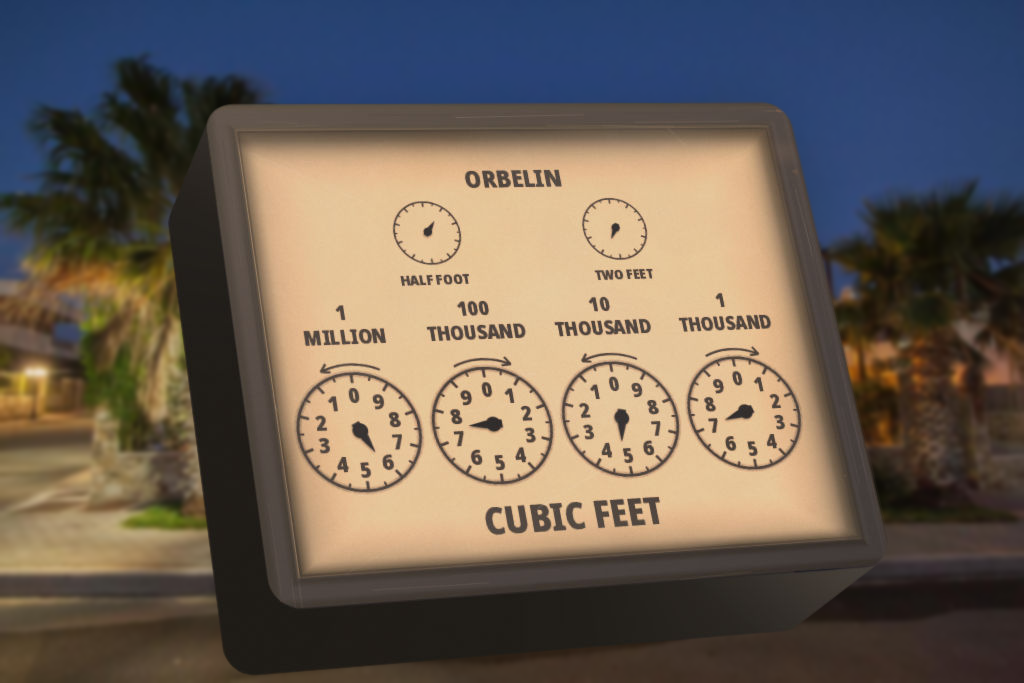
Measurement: 574700 ft³
